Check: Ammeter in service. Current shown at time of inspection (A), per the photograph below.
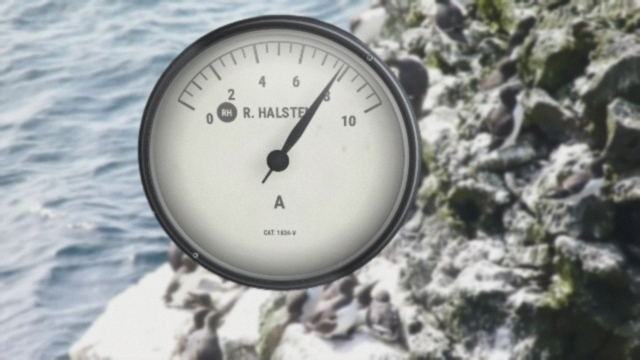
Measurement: 7.75 A
